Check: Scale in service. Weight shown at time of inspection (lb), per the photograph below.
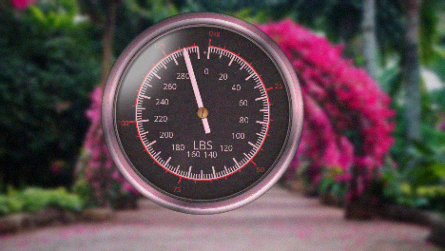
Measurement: 290 lb
